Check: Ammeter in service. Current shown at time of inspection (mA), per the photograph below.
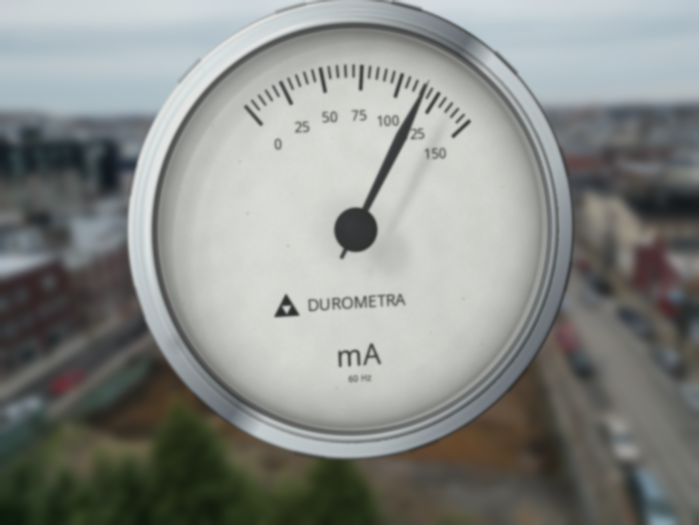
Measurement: 115 mA
